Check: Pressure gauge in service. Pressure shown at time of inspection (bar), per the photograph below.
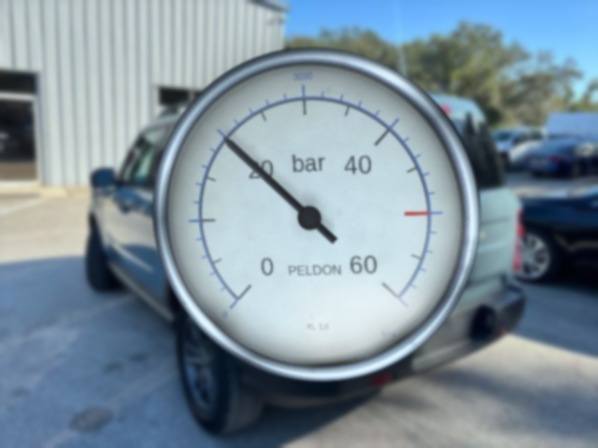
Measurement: 20 bar
